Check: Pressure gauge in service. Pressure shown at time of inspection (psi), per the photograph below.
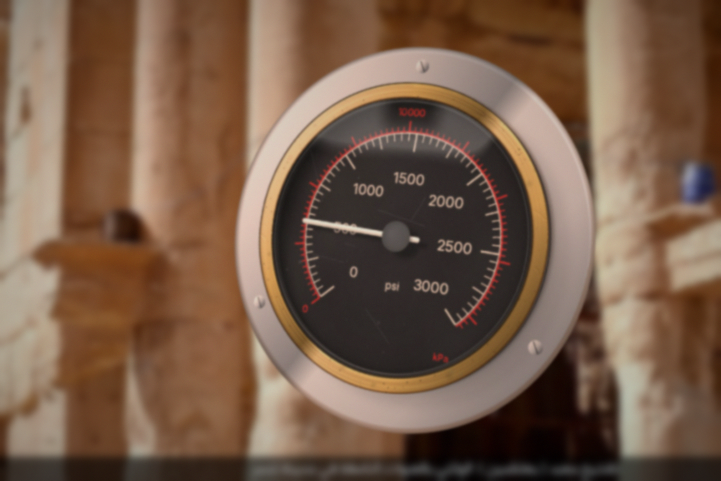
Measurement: 500 psi
